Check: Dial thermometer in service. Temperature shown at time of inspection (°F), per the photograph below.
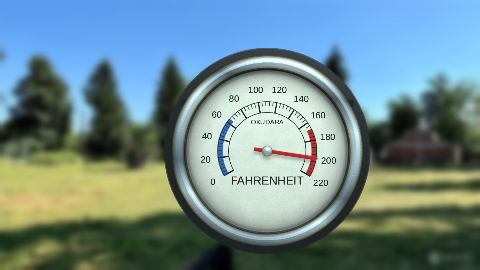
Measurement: 200 °F
